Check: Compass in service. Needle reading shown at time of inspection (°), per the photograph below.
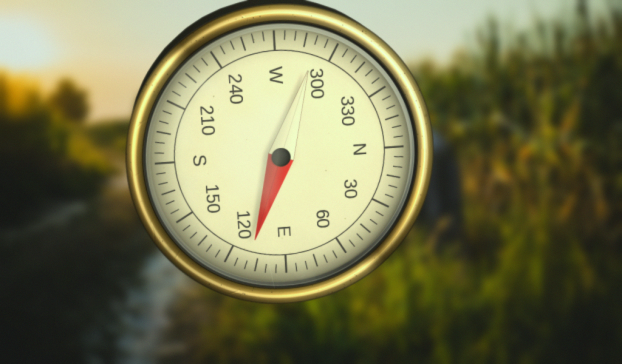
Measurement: 110 °
